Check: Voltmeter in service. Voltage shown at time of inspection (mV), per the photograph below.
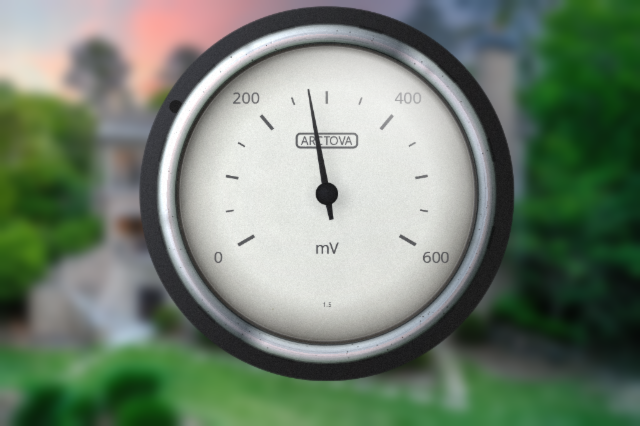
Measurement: 275 mV
